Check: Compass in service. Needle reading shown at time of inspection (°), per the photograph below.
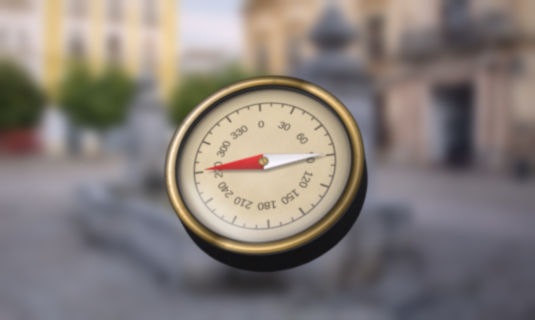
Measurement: 270 °
